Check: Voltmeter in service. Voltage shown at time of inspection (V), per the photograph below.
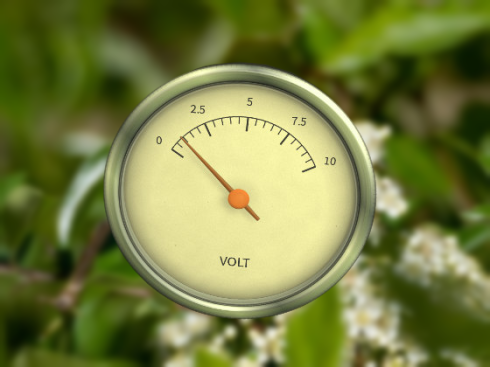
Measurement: 1 V
